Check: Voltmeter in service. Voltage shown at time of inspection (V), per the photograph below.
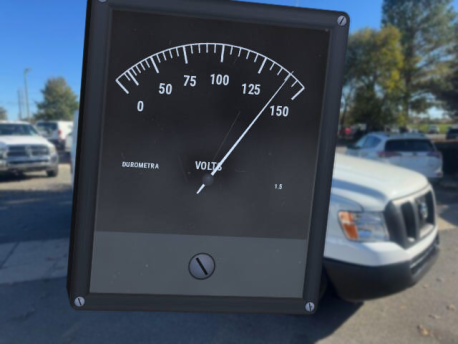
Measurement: 140 V
